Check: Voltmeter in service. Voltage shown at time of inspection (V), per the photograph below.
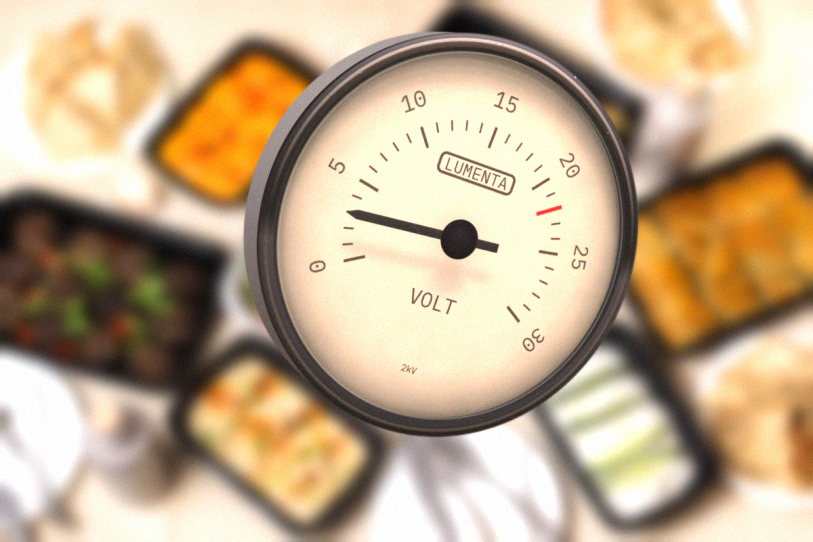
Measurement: 3 V
